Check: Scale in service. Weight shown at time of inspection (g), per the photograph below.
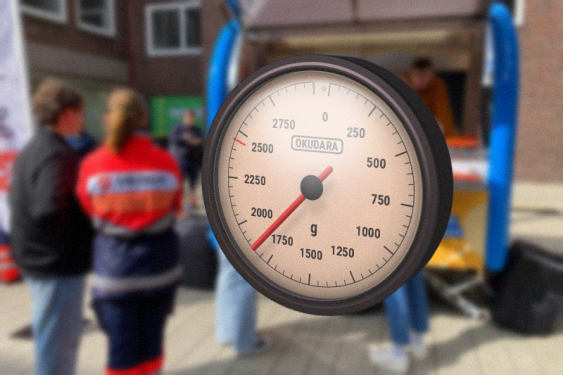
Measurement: 1850 g
